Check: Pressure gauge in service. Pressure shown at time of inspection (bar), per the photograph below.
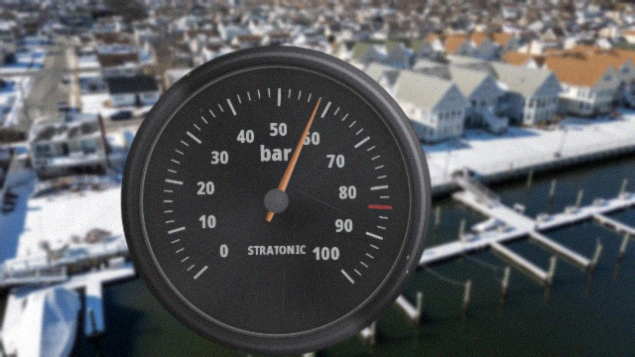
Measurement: 58 bar
